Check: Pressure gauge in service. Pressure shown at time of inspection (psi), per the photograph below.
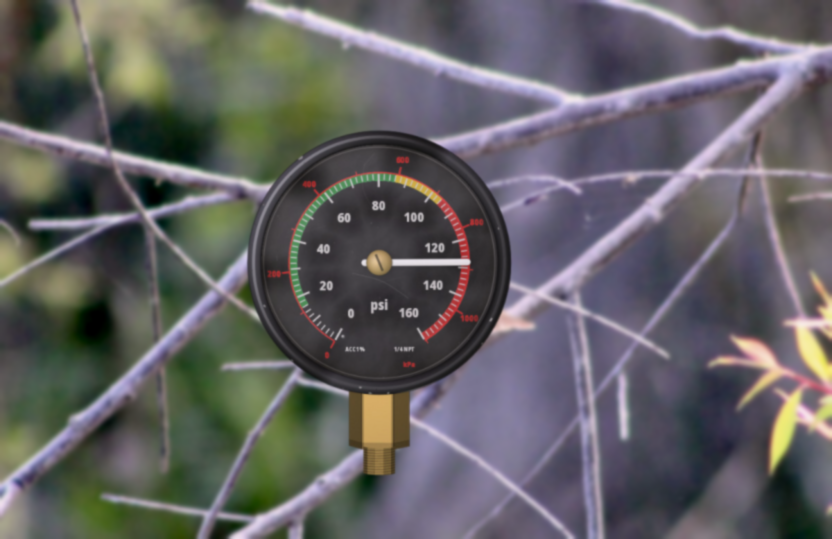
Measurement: 128 psi
